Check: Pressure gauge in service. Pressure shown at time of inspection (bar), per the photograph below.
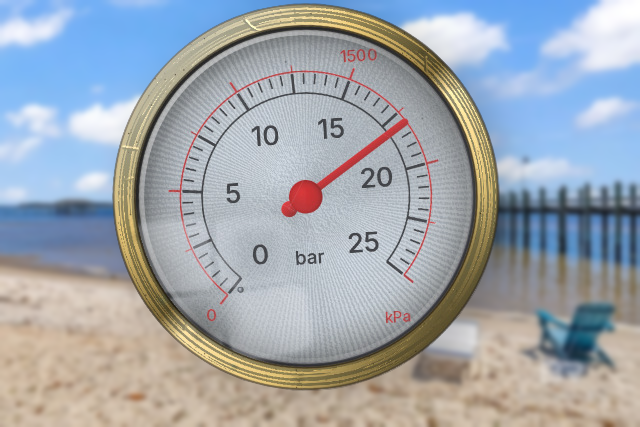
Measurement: 18 bar
